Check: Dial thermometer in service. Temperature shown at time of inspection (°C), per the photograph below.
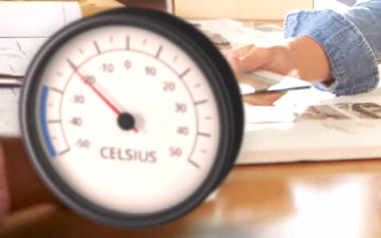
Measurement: -20 °C
